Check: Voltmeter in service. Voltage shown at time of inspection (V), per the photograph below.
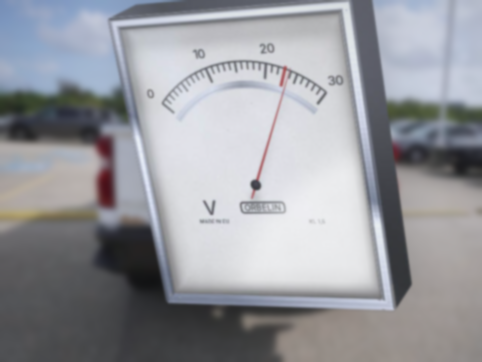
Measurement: 24 V
